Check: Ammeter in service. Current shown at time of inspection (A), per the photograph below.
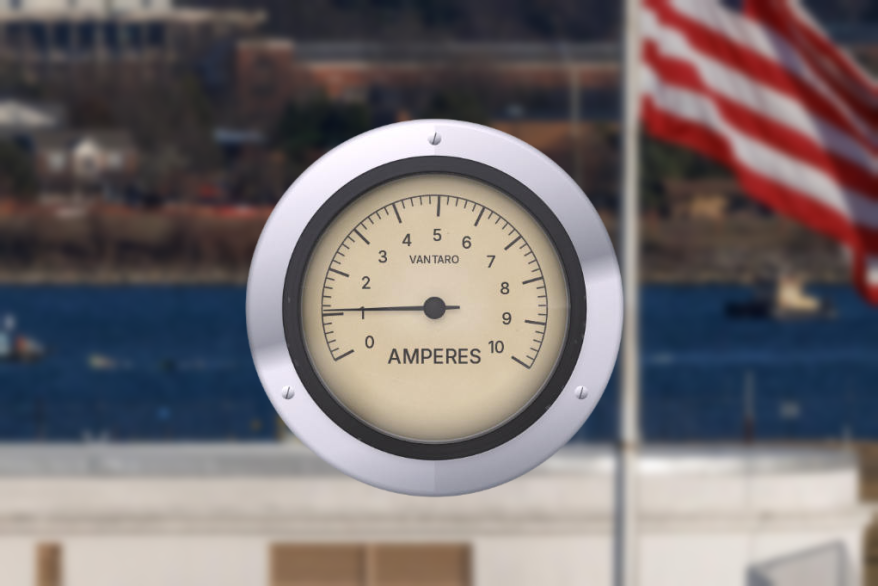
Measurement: 1.1 A
